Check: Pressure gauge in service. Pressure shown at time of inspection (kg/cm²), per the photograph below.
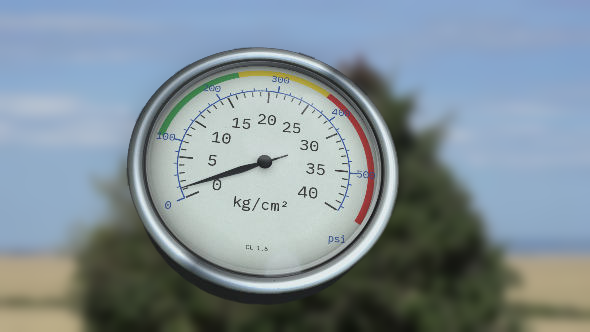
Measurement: 1 kg/cm²
